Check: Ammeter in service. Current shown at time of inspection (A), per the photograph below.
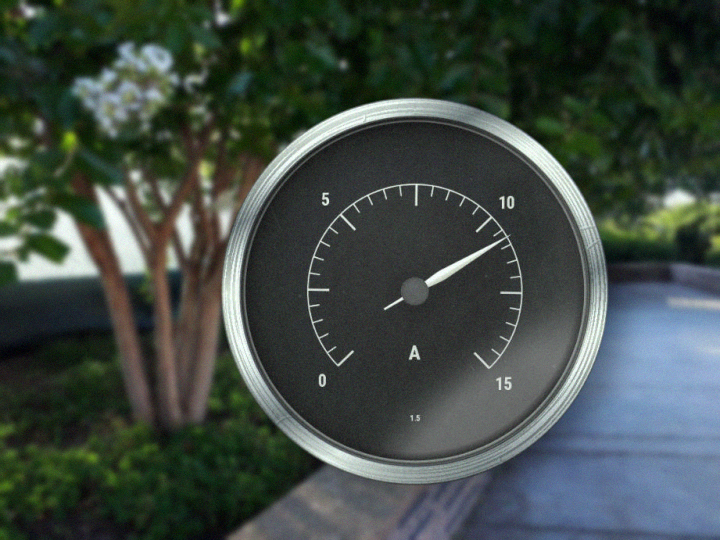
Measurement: 10.75 A
